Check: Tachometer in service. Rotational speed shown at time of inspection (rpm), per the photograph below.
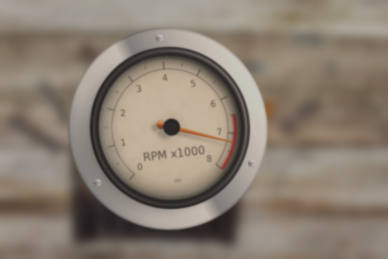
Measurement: 7250 rpm
